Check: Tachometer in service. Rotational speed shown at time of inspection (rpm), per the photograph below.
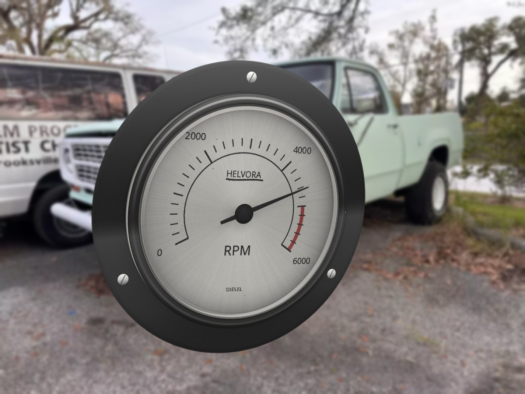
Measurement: 4600 rpm
